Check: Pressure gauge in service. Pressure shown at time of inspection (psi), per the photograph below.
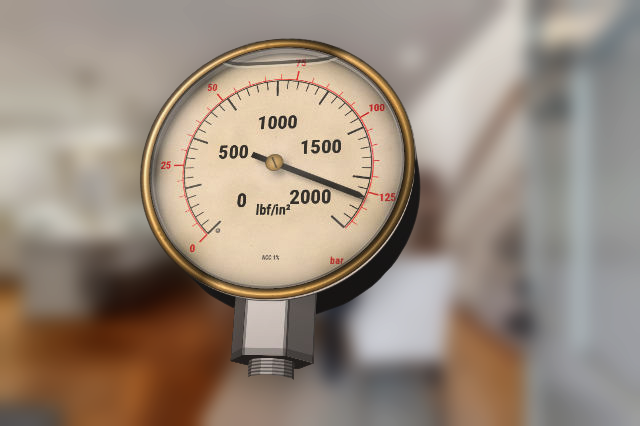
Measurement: 1850 psi
